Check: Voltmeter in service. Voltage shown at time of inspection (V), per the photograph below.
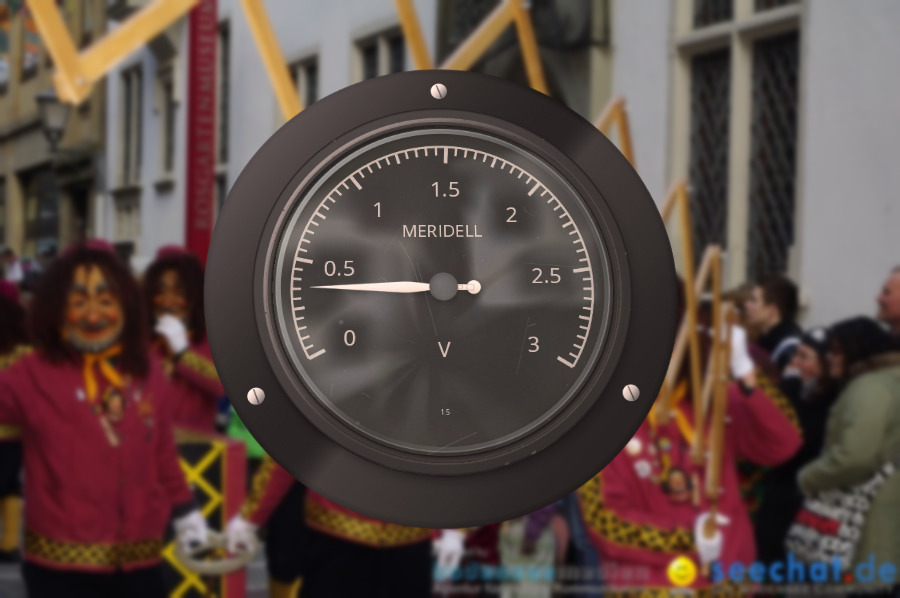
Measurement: 0.35 V
